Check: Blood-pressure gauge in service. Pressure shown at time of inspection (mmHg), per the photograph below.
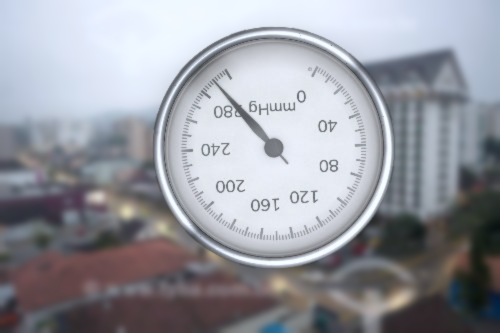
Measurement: 290 mmHg
